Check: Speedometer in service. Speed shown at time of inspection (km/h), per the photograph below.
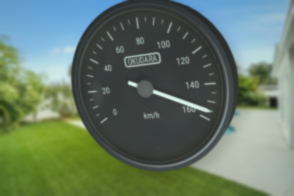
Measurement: 155 km/h
